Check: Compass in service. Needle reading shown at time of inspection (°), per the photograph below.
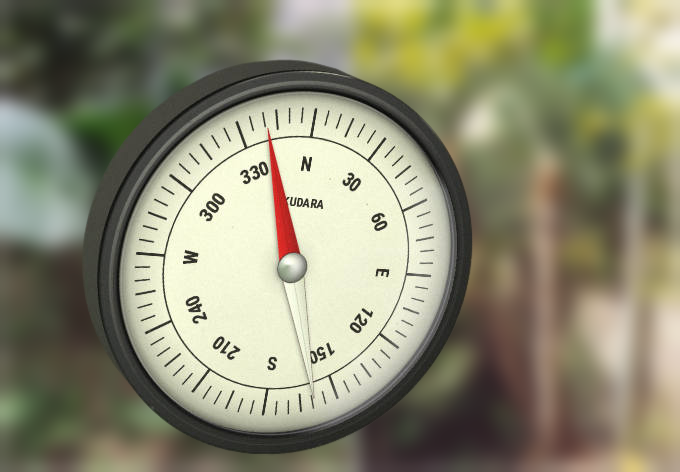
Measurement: 340 °
